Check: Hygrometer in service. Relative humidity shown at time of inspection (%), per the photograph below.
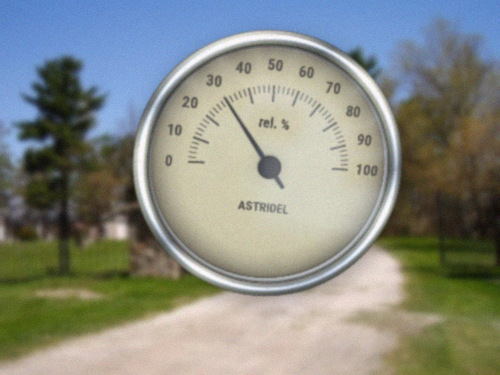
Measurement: 30 %
